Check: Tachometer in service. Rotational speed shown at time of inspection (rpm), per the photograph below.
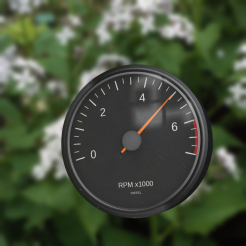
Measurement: 5000 rpm
